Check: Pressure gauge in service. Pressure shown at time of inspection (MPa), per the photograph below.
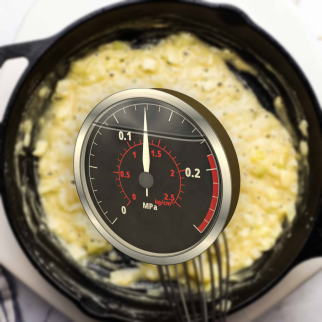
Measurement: 0.13 MPa
